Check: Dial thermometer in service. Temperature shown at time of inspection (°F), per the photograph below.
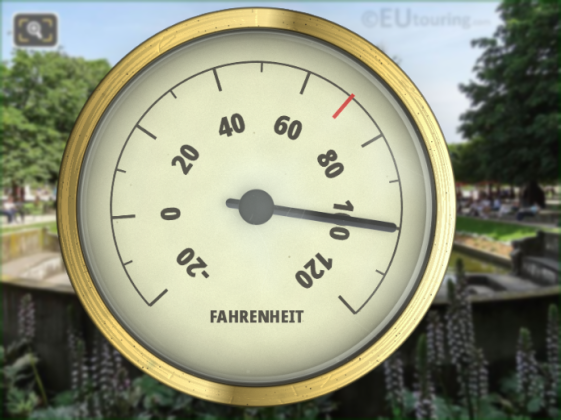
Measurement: 100 °F
